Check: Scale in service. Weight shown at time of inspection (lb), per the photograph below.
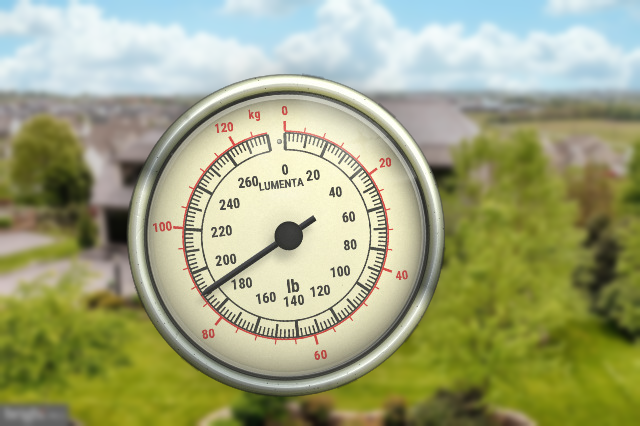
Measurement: 190 lb
